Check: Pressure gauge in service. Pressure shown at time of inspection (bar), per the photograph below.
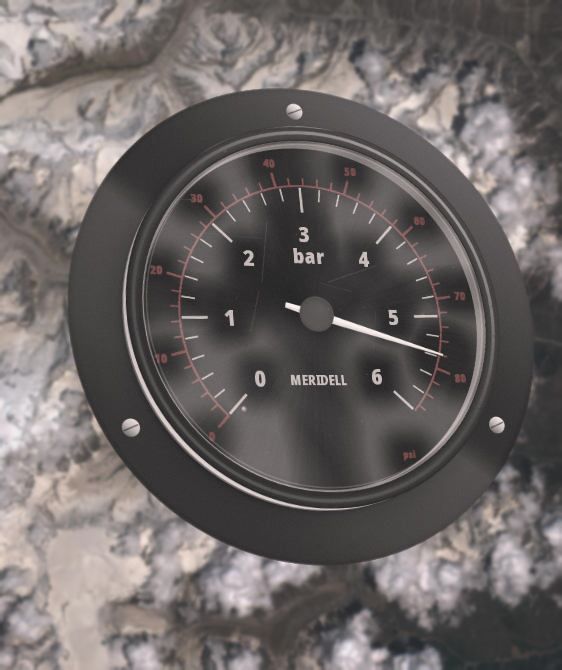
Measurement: 5.4 bar
